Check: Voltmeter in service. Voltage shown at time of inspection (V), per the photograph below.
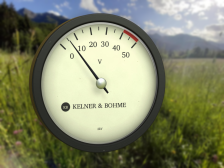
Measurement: 5 V
